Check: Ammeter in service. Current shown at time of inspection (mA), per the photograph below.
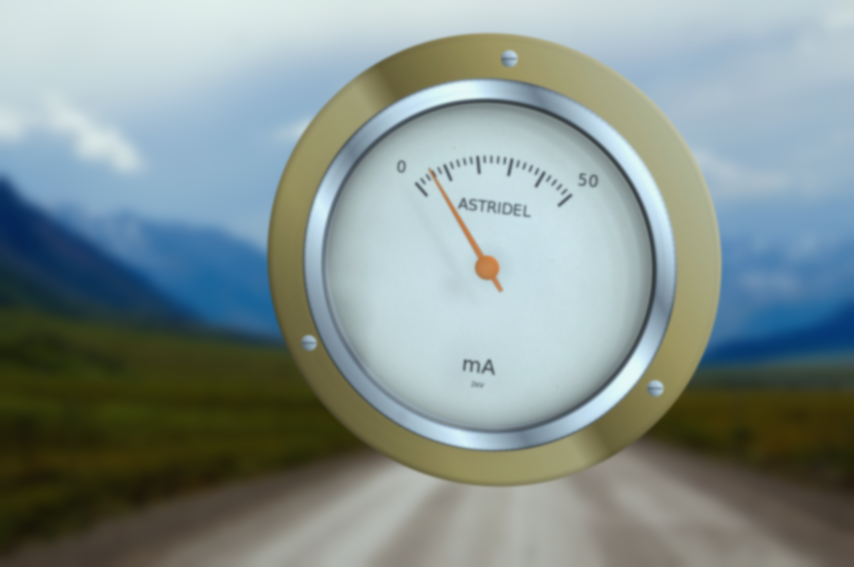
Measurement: 6 mA
